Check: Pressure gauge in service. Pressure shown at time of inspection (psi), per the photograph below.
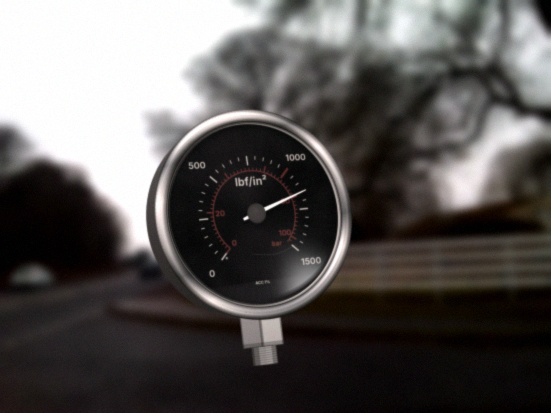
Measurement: 1150 psi
